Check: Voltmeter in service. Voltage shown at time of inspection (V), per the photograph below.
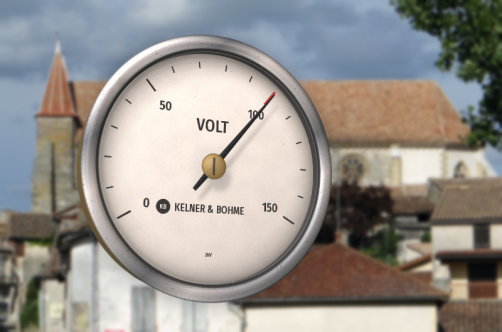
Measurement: 100 V
